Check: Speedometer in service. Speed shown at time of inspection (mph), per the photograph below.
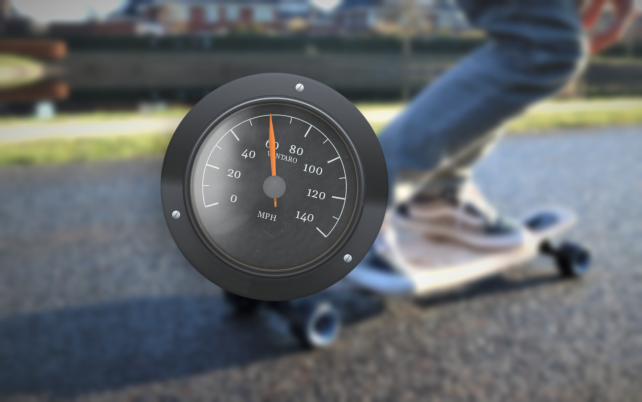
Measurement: 60 mph
